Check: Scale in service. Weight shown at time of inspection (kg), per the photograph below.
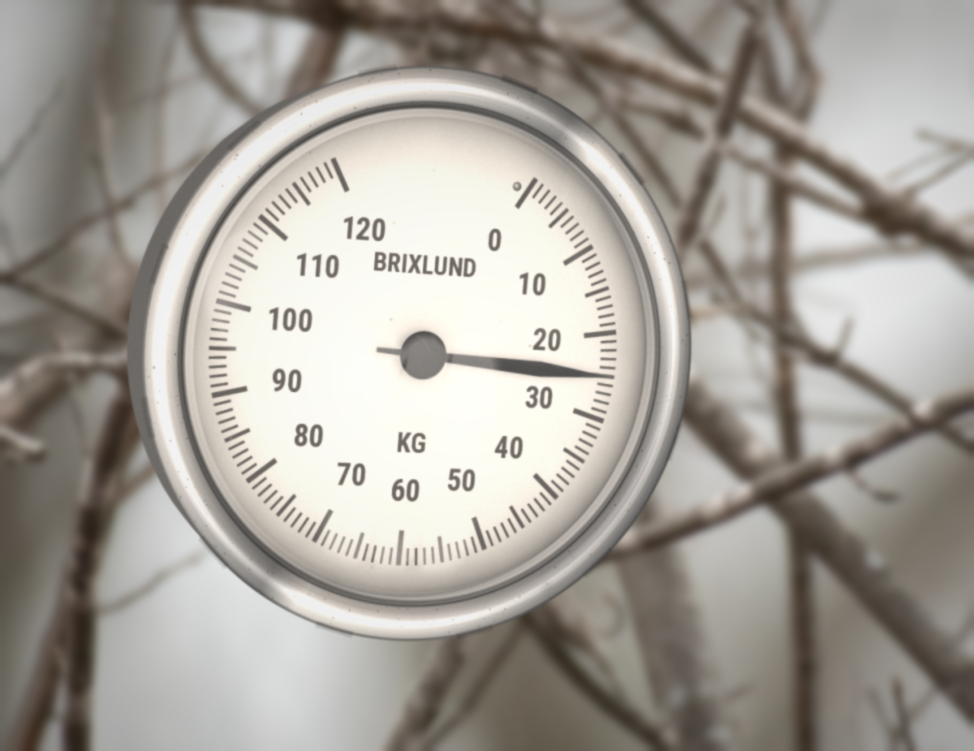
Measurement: 25 kg
